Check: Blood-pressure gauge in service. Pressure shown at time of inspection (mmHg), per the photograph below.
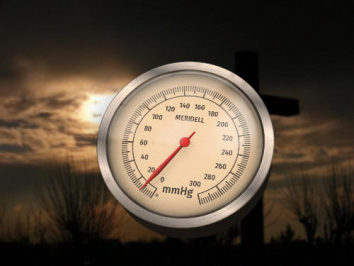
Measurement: 10 mmHg
